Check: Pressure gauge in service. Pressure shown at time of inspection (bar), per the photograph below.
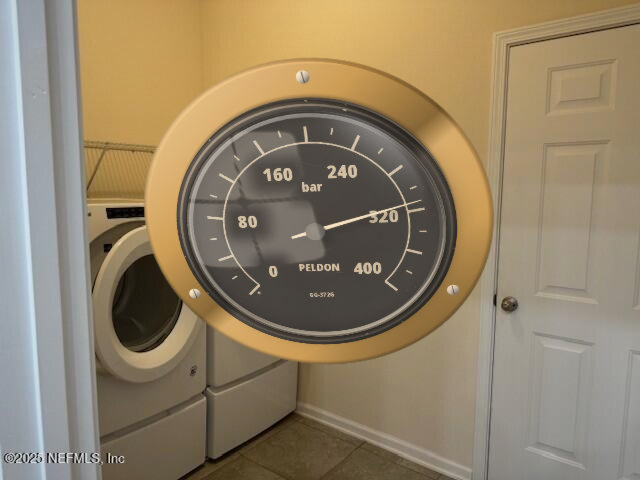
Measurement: 310 bar
